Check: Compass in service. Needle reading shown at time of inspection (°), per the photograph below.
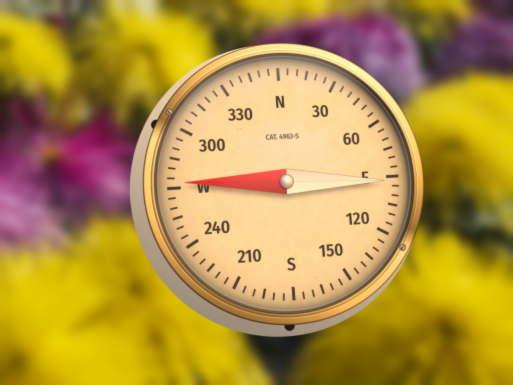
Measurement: 272.5 °
